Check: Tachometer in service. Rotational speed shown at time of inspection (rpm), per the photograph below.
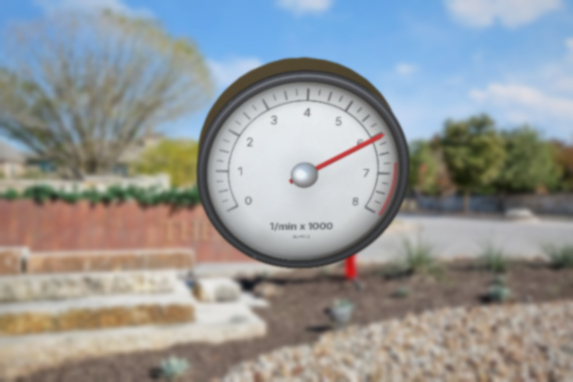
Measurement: 6000 rpm
